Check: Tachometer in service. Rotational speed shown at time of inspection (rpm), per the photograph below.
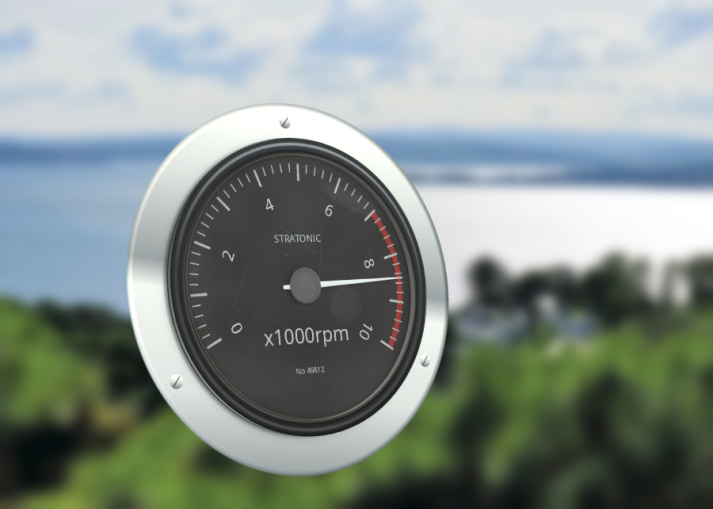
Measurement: 8500 rpm
